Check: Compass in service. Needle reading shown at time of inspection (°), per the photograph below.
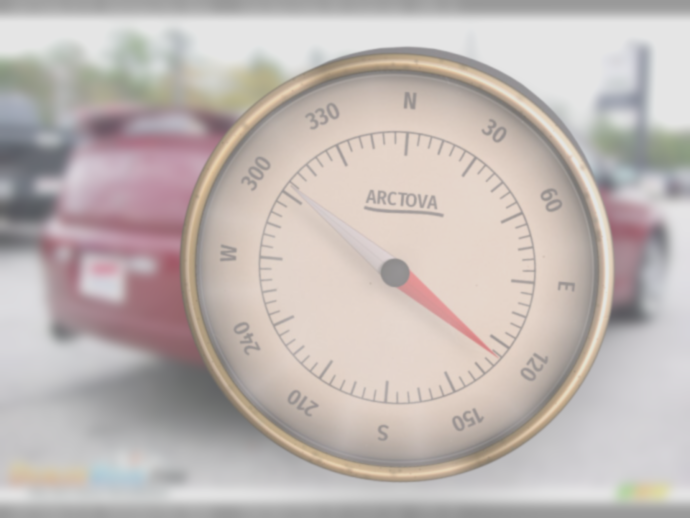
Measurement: 125 °
